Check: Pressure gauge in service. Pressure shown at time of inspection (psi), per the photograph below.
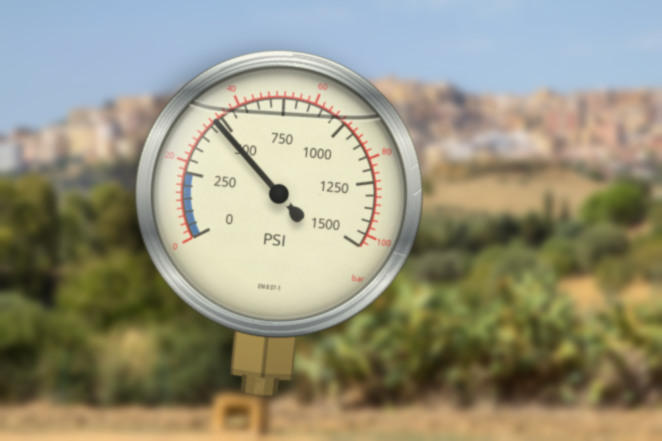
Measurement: 475 psi
